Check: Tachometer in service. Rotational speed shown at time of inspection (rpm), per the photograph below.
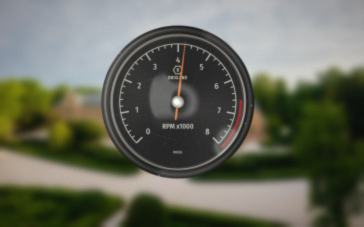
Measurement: 4200 rpm
